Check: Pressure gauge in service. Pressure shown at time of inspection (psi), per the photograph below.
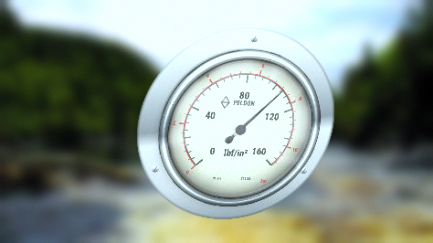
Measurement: 105 psi
